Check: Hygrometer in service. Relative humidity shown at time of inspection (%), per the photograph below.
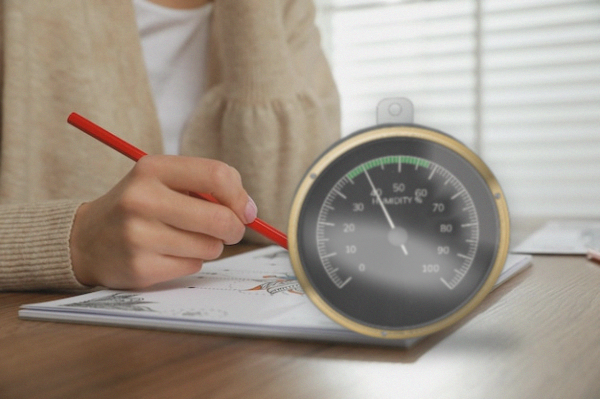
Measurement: 40 %
